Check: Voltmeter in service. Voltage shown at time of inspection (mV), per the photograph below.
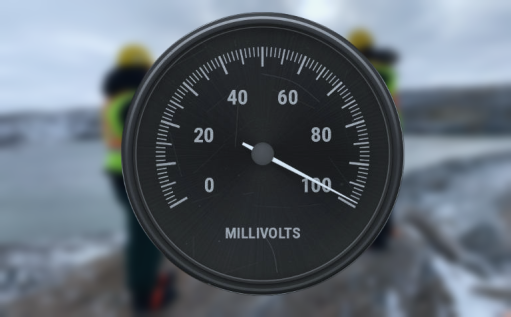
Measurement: 99 mV
